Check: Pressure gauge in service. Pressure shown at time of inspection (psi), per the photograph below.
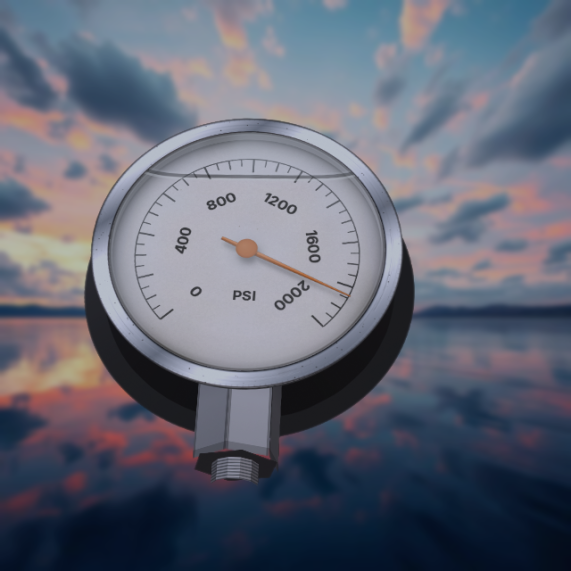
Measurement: 1850 psi
